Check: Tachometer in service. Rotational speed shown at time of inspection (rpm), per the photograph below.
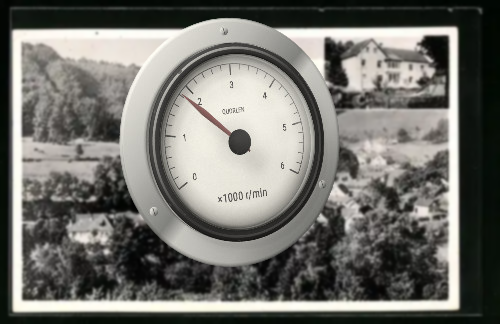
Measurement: 1800 rpm
